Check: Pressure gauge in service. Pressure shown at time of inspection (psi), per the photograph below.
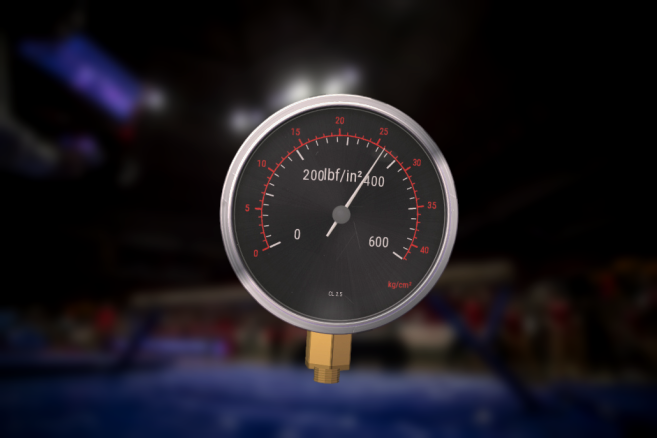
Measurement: 370 psi
